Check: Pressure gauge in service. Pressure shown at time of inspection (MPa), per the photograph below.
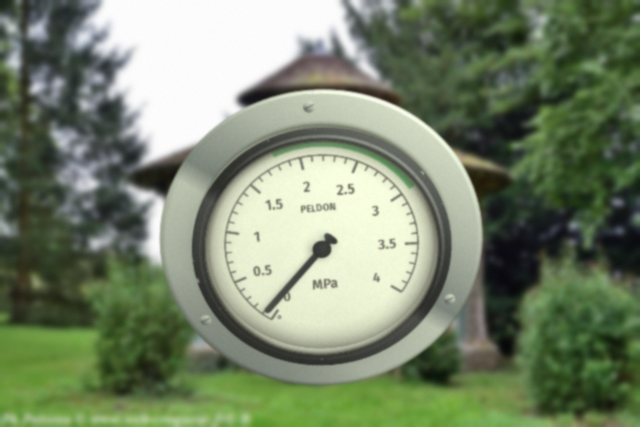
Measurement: 0.1 MPa
